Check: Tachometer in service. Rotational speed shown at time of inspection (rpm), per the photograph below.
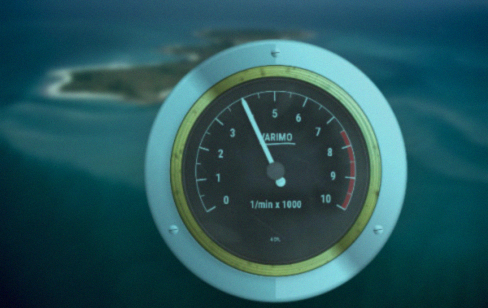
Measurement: 4000 rpm
